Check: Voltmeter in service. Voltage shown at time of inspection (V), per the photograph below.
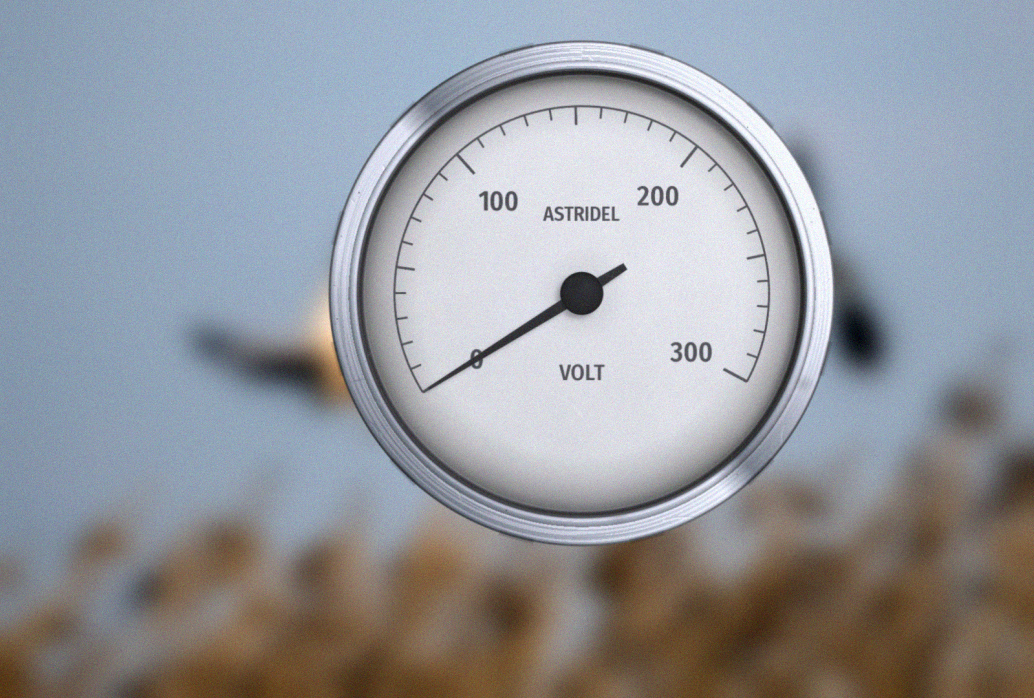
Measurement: 0 V
